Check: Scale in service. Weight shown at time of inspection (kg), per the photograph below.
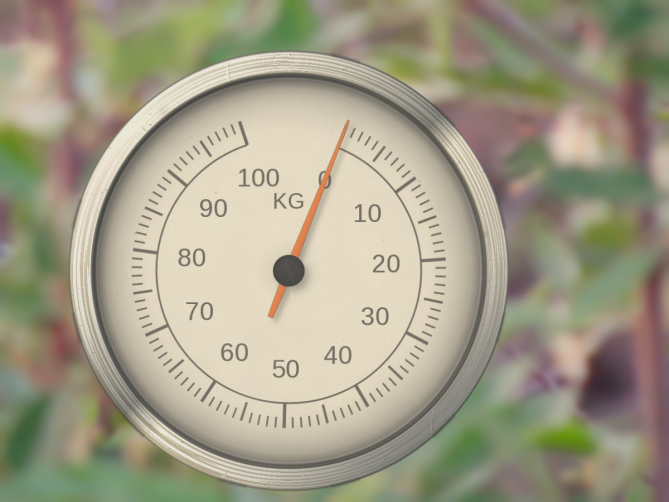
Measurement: 0 kg
